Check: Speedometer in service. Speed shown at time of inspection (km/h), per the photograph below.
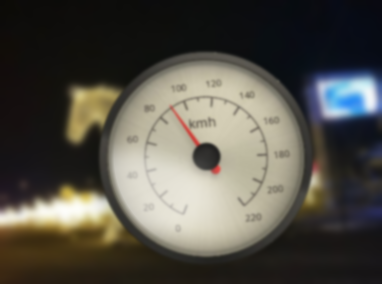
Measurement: 90 km/h
